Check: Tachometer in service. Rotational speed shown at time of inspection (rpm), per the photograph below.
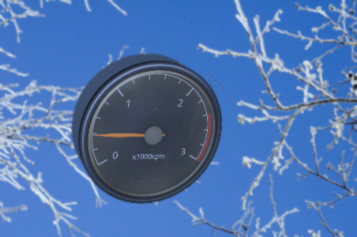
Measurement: 400 rpm
